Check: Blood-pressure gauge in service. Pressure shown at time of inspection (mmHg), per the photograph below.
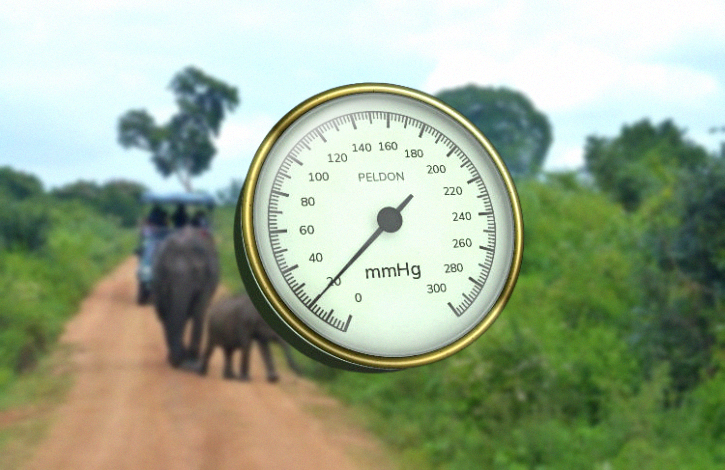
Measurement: 20 mmHg
